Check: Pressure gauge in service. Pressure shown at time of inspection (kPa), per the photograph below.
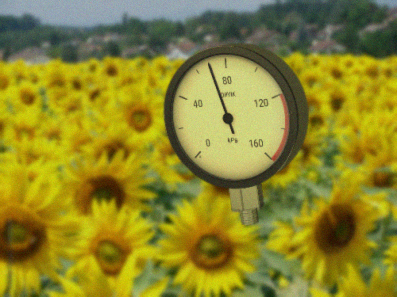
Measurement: 70 kPa
